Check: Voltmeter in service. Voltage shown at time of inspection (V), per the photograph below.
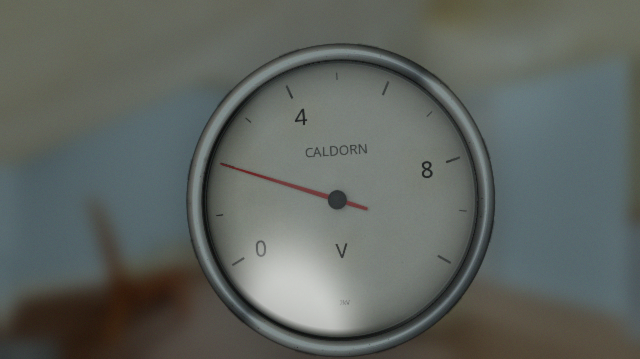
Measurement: 2 V
